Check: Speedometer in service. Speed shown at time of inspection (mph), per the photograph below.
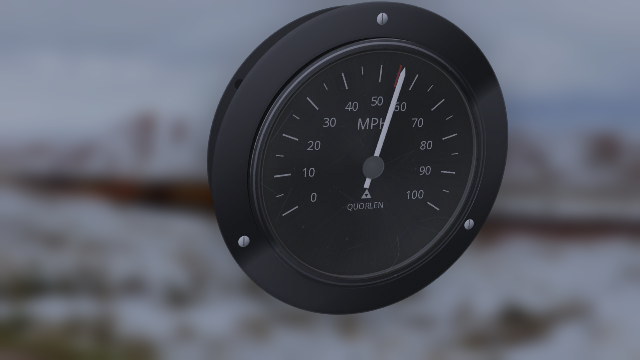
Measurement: 55 mph
